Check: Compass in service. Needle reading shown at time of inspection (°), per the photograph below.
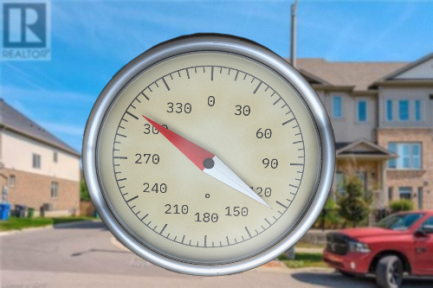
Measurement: 305 °
